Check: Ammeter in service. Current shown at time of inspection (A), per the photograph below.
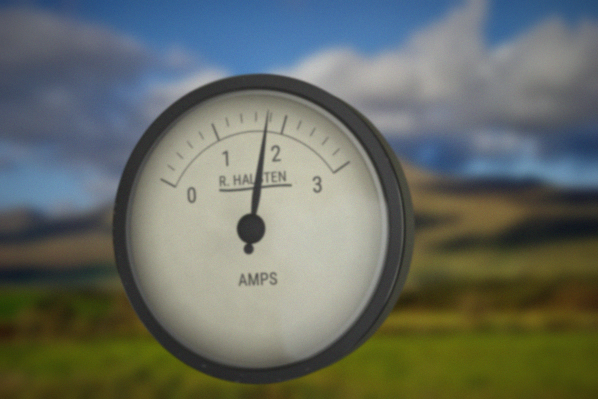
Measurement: 1.8 A
